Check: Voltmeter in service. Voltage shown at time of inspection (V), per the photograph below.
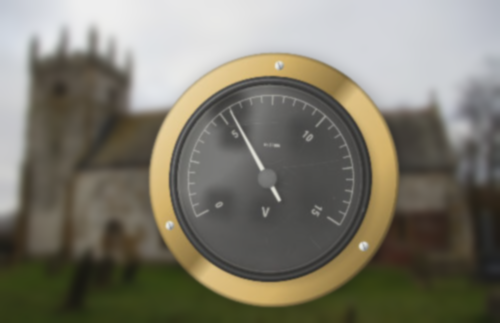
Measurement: 5.5 V
